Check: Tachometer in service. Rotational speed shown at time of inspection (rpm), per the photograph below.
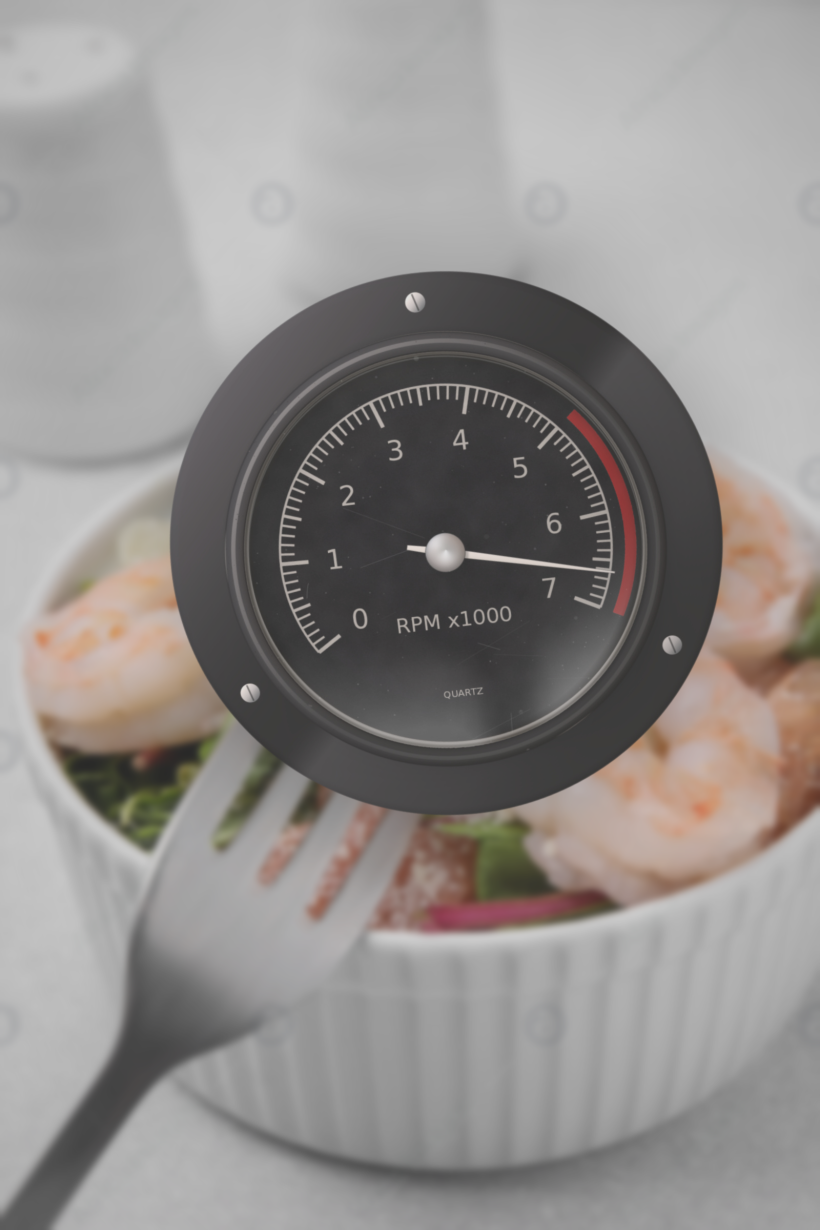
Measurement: 6600 rpm
